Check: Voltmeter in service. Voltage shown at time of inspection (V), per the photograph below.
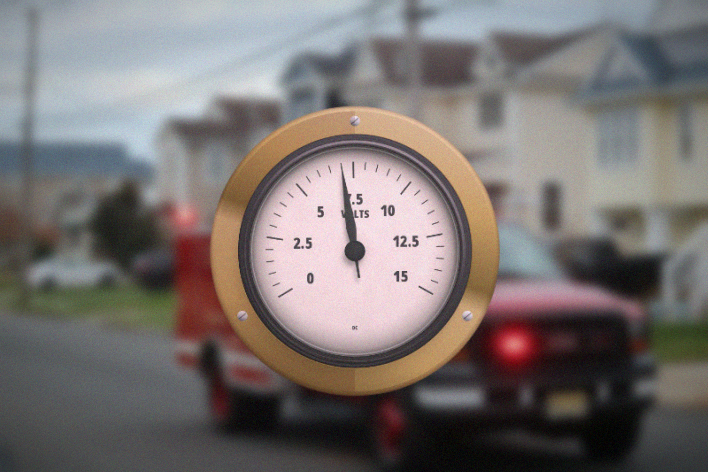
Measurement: 7 V
